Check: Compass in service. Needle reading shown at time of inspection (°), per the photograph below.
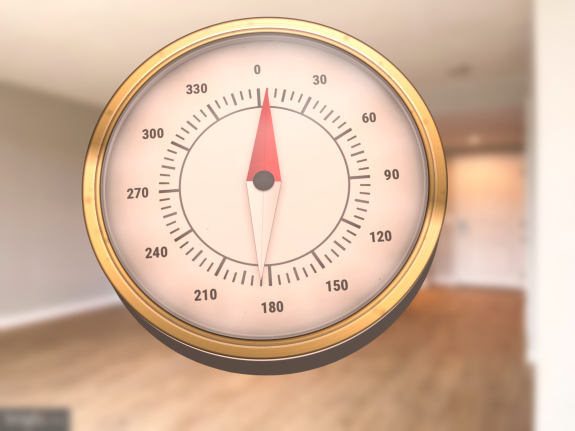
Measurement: 5 °
